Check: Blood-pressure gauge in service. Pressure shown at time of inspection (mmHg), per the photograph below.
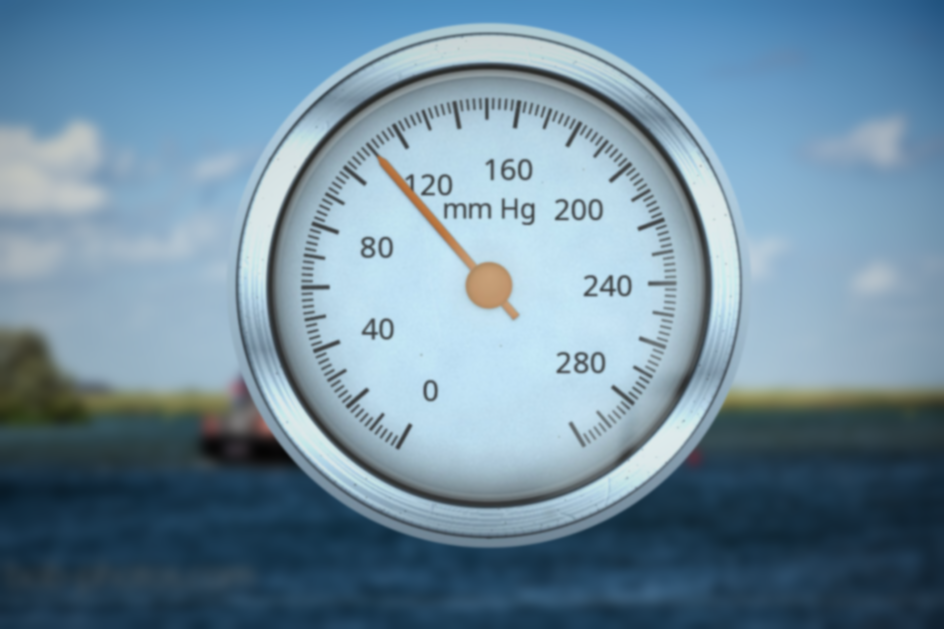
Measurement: 110 mmHg
